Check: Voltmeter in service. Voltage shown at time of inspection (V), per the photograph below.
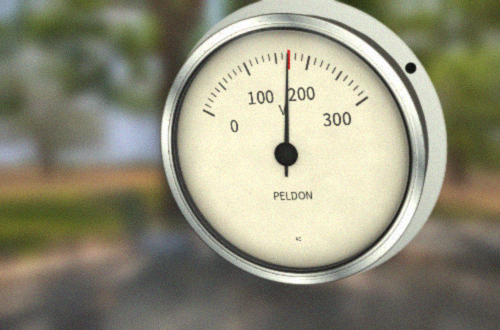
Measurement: 170 V
